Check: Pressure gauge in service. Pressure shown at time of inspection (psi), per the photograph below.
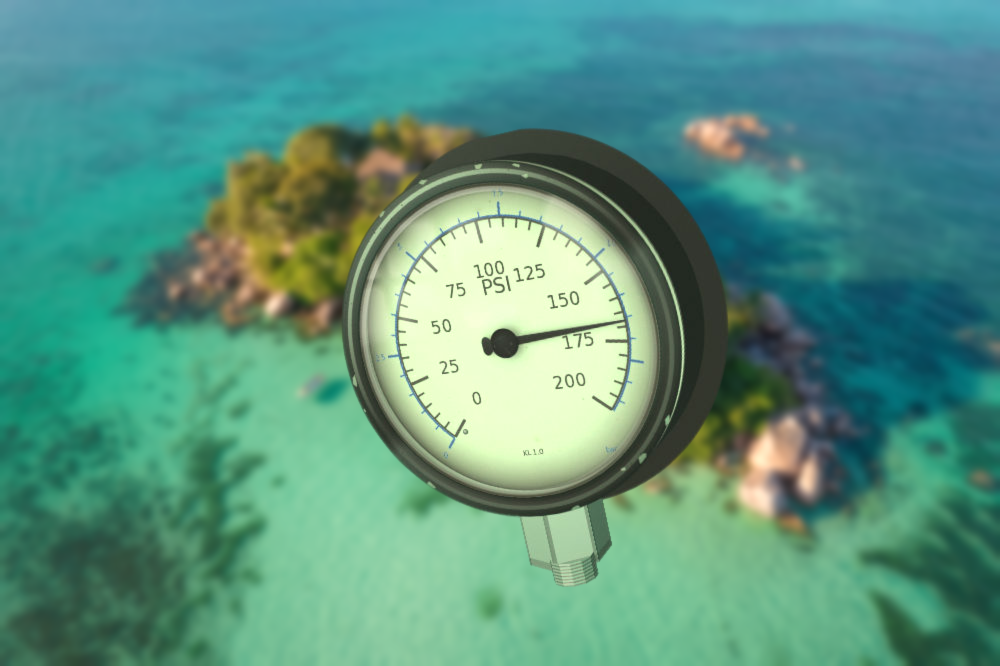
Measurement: 167.5 psi
